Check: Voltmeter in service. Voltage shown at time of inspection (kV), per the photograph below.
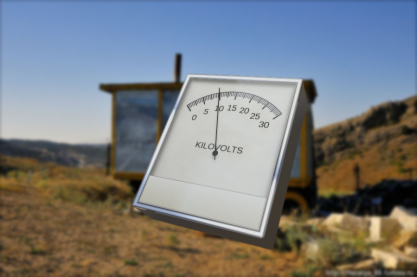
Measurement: 10 kV
